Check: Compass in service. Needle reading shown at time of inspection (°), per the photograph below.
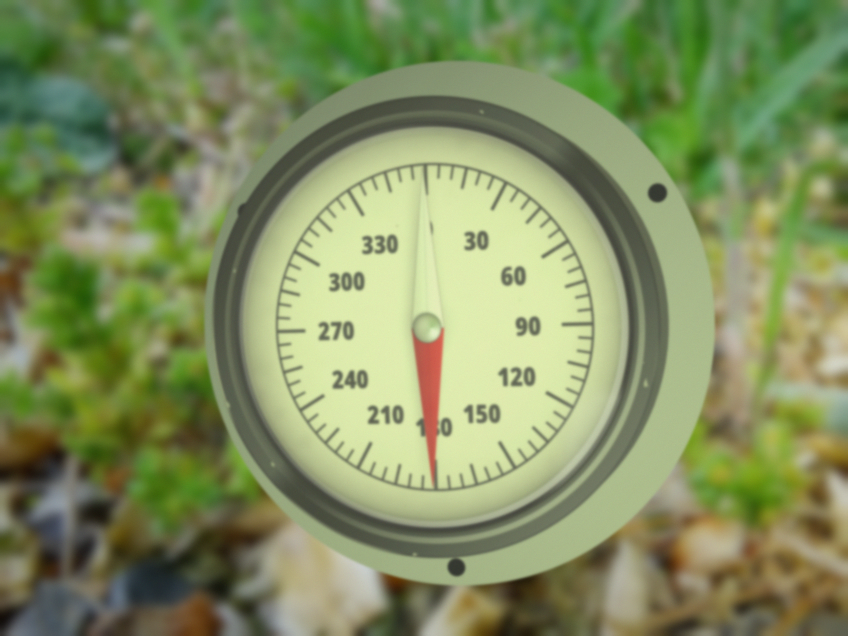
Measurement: 180 °
